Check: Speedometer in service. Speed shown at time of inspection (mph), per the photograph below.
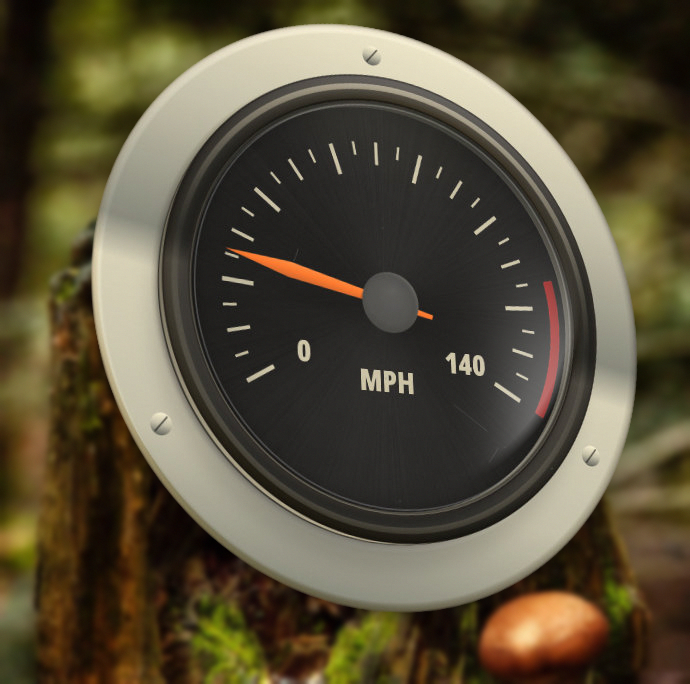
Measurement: 25 mph
